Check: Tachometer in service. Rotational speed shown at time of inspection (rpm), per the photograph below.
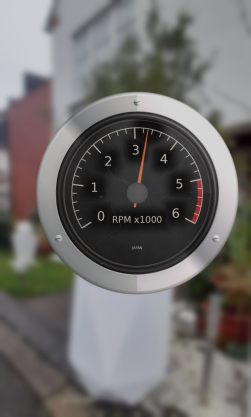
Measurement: 3300 rpm
